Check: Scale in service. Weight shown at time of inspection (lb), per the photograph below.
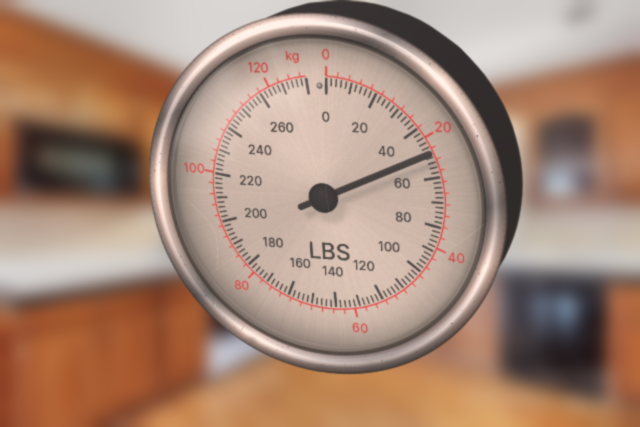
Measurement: 50 lb
